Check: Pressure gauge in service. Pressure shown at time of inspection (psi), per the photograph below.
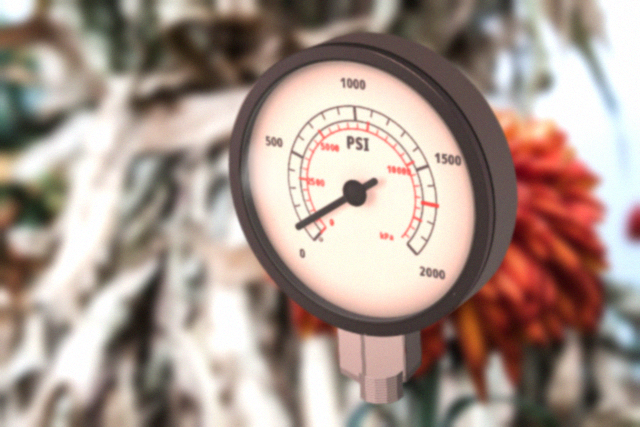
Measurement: 100 psi
